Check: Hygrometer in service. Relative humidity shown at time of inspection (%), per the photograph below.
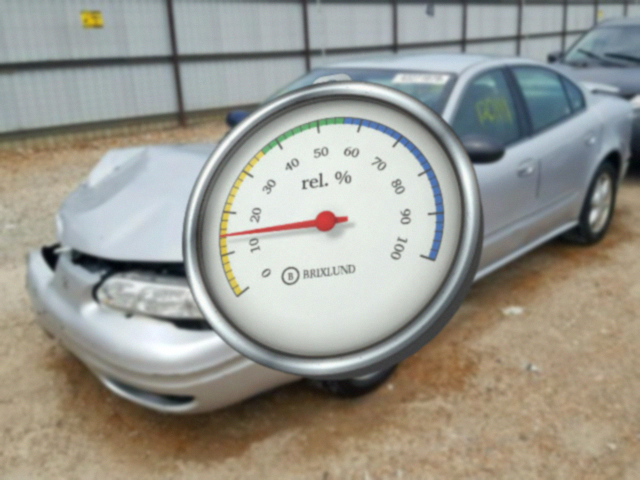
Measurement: 14 %
